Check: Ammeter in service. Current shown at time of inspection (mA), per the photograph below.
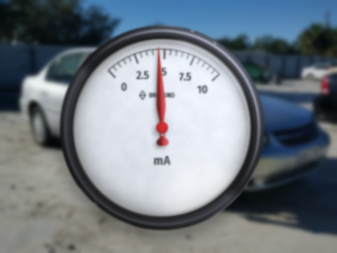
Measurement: 4.5 mA
